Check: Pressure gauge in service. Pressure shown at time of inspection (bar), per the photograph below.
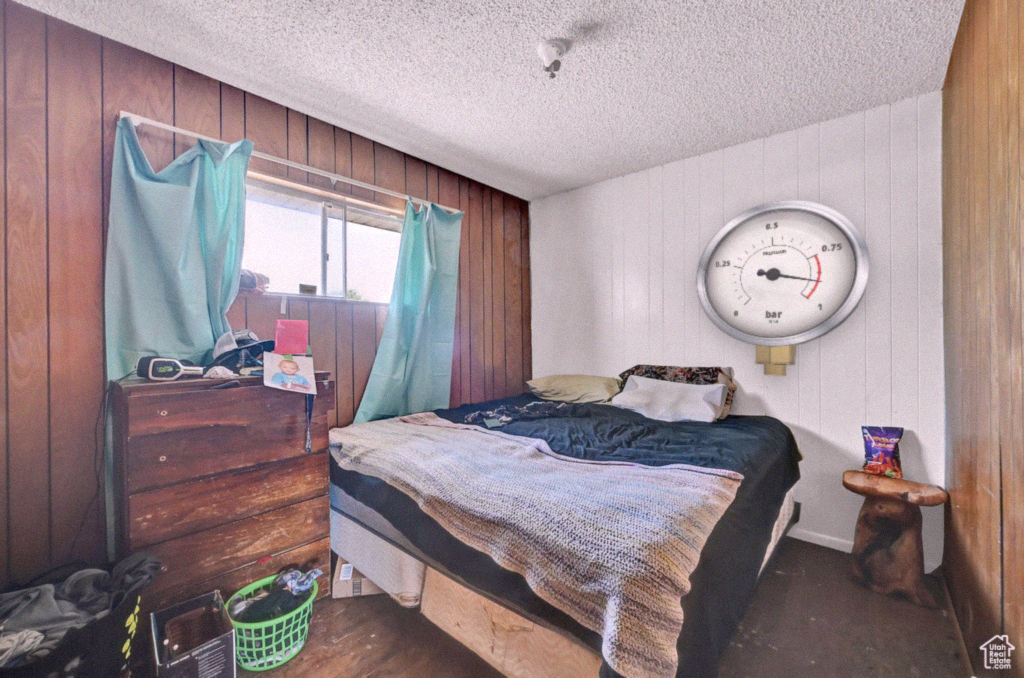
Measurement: 0.9 bar
